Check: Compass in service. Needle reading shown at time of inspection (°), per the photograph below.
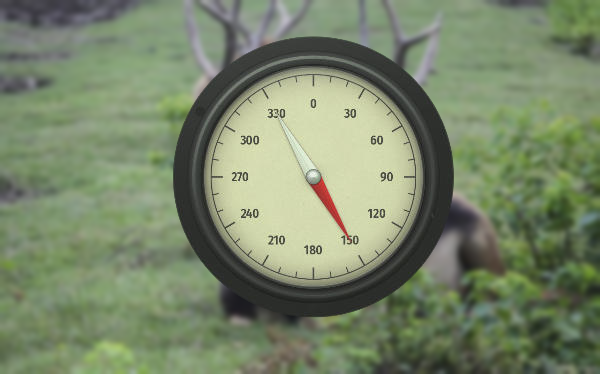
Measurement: 150 °
